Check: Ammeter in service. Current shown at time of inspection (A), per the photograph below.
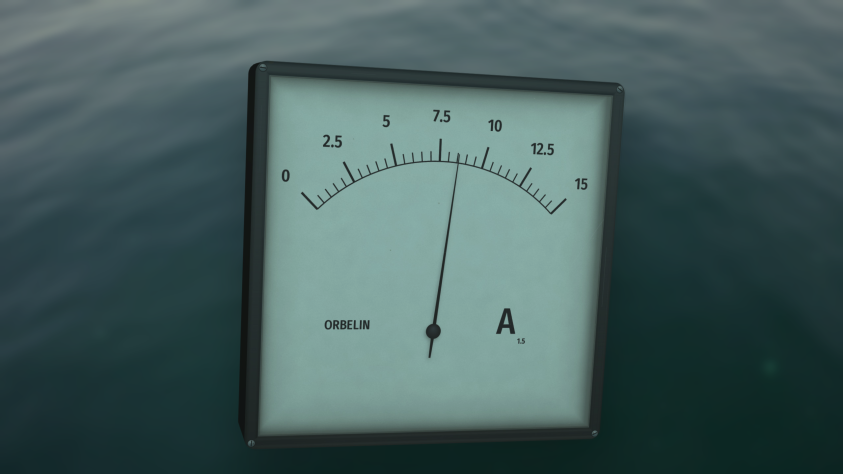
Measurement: 8.5 A
